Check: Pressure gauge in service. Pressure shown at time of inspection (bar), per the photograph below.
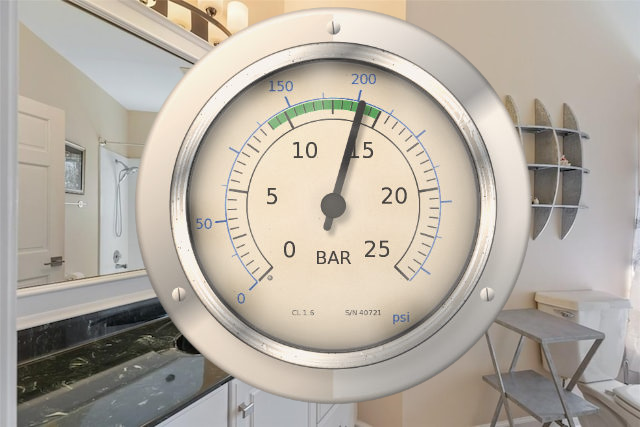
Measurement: 14 bar
